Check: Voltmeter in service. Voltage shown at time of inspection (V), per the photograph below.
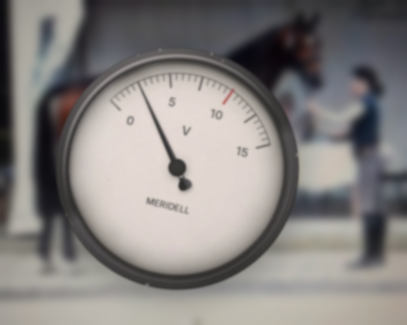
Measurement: 2.5 V
